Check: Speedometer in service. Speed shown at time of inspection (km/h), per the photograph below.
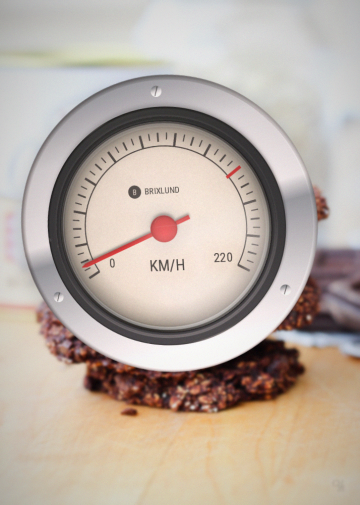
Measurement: 7.5 km/h
